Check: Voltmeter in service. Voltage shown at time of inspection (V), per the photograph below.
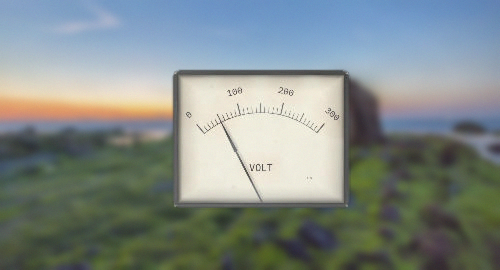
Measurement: 50 V
